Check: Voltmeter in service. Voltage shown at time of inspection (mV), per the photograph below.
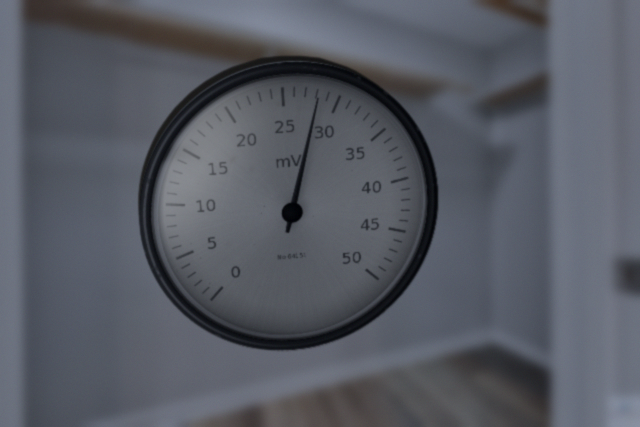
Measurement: 28 mV
